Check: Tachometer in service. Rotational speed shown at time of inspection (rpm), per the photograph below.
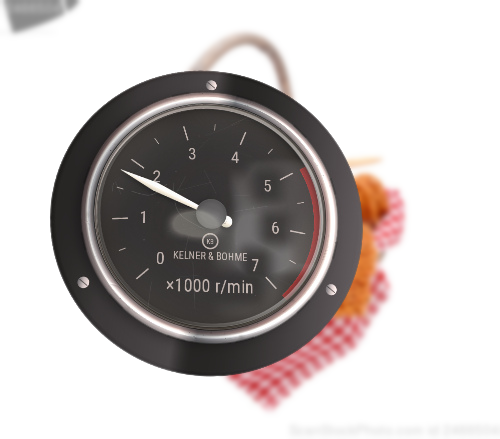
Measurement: 1750 rpm
